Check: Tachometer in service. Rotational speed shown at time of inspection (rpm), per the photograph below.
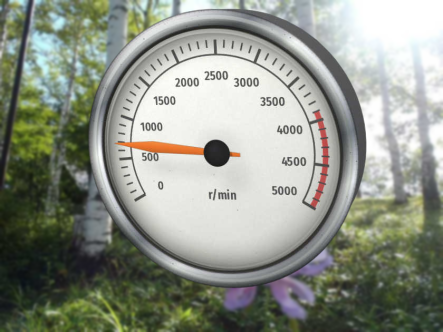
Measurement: 700 rpm
